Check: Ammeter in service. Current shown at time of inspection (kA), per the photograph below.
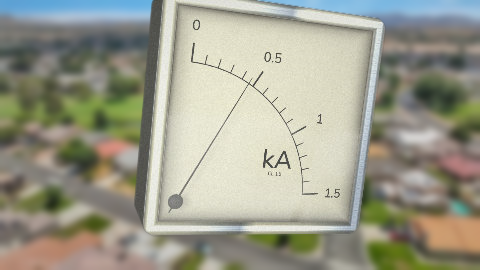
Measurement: 0.45 kA
